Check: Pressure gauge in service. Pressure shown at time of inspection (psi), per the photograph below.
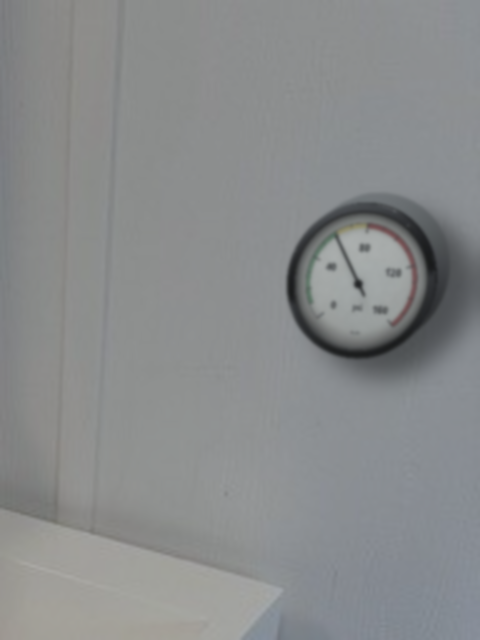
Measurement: 60 psi
